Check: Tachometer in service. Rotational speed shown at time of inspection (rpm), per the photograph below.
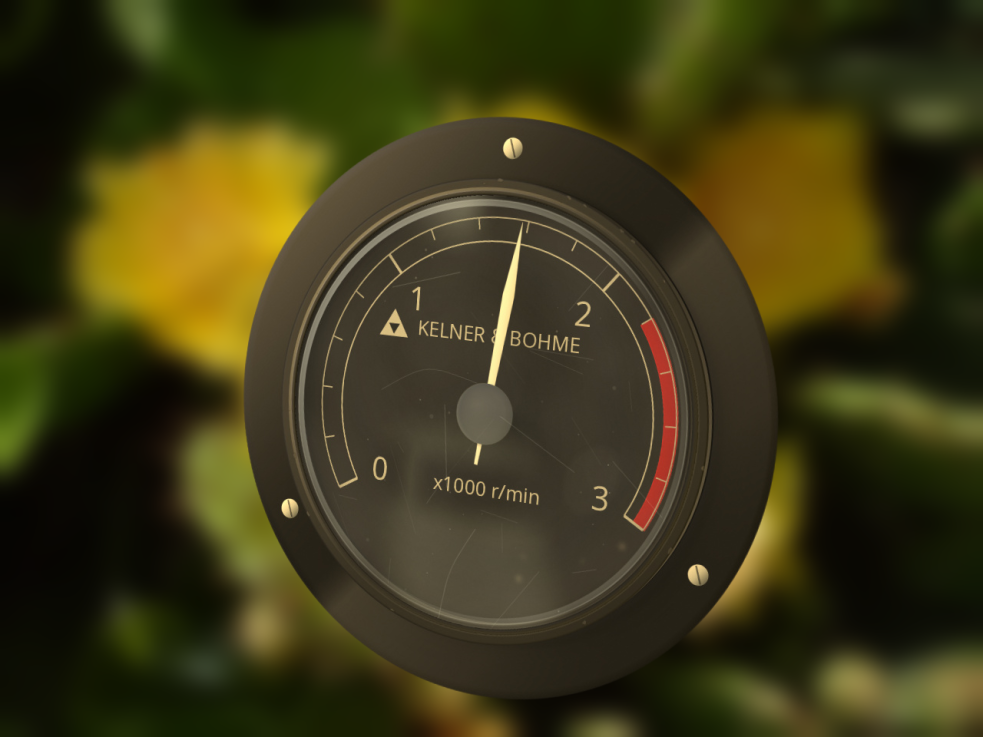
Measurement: 1600 rpm
